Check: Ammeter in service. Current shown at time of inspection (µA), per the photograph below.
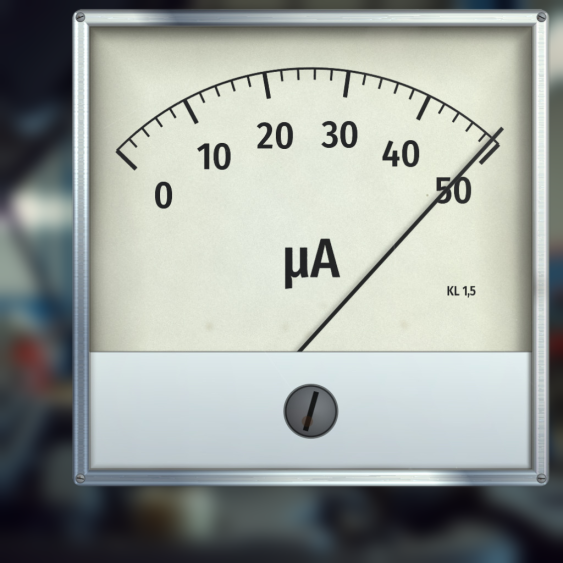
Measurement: 49 µA
